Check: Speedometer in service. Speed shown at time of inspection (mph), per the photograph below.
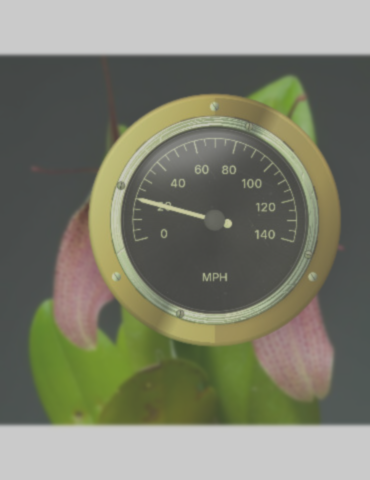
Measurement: 20 mph
